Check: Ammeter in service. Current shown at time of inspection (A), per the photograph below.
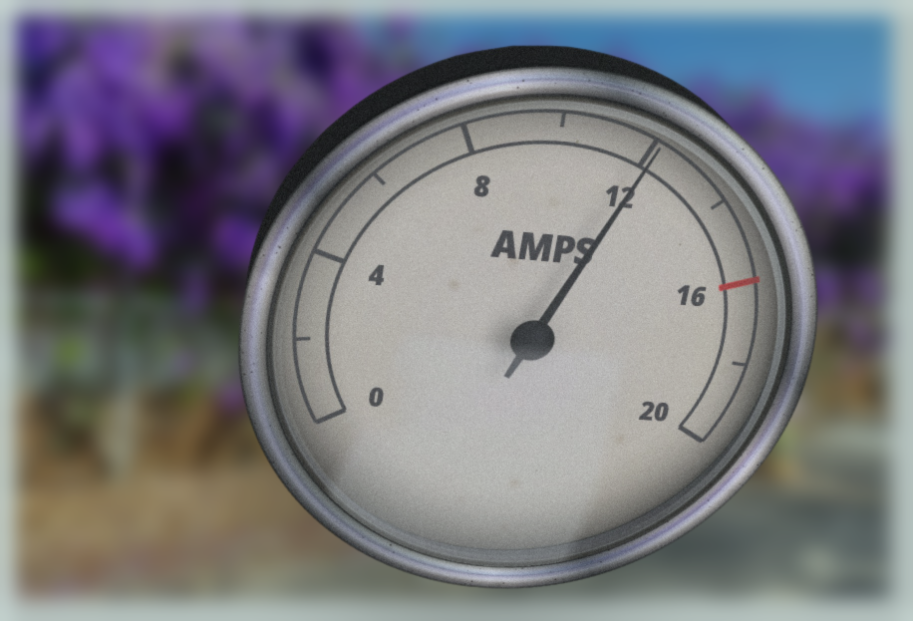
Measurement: 12 A
